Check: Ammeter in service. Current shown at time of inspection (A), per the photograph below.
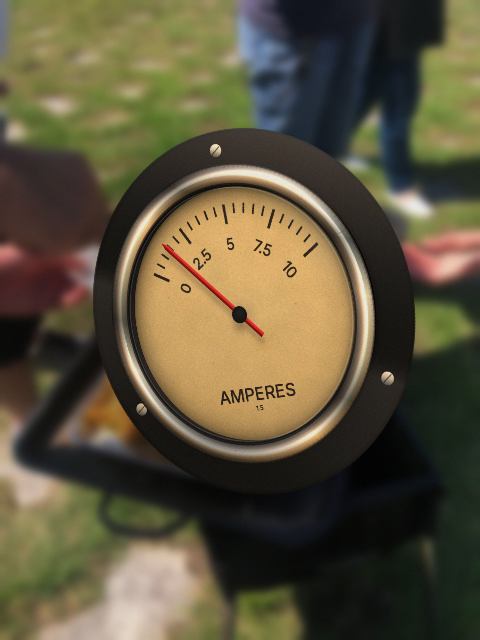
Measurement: 1.5 A
